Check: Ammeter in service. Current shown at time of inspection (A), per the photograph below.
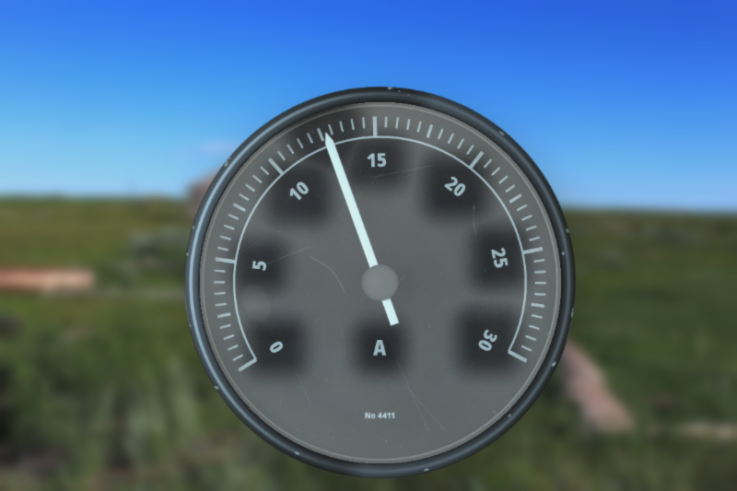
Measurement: 12.75 A
